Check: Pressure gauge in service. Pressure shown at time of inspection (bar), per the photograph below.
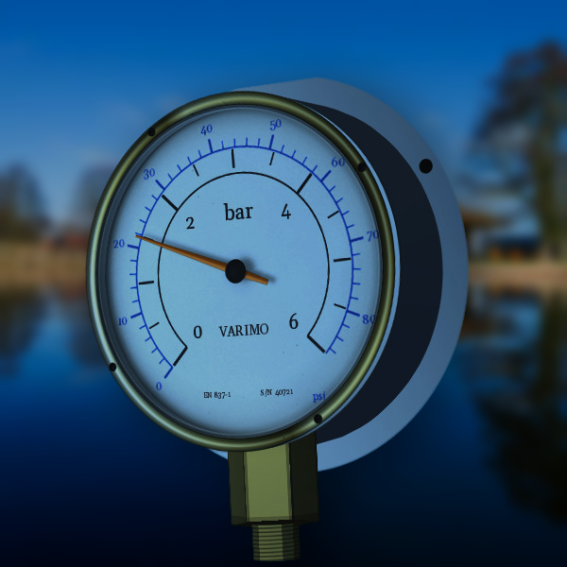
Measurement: 1.5 bar
